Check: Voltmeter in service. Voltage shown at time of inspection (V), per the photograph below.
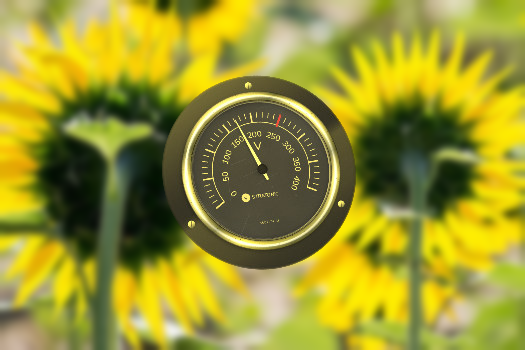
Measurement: 170 V
